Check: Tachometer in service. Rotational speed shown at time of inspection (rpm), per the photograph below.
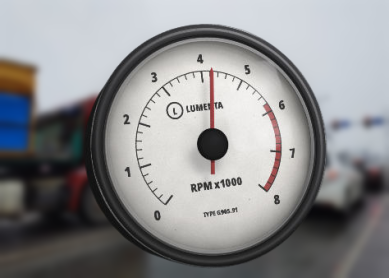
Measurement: 4200 rpm
